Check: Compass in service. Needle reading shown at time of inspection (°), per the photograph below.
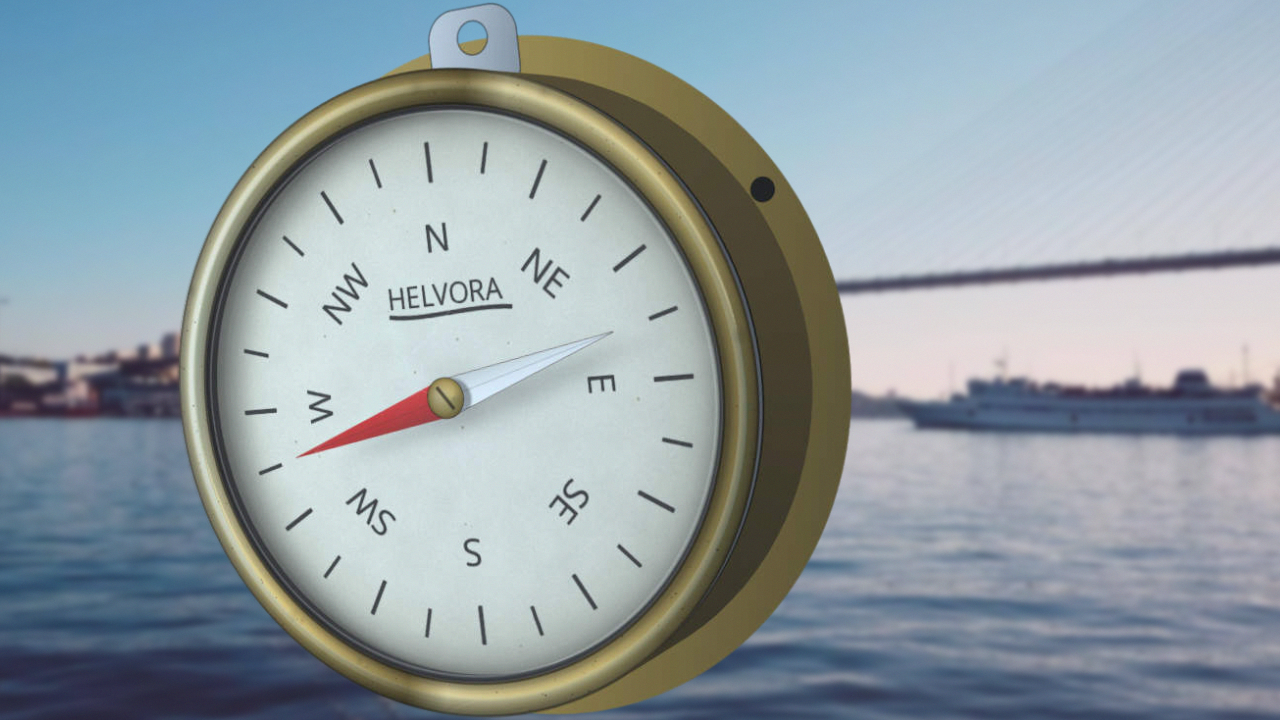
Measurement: 255 °
